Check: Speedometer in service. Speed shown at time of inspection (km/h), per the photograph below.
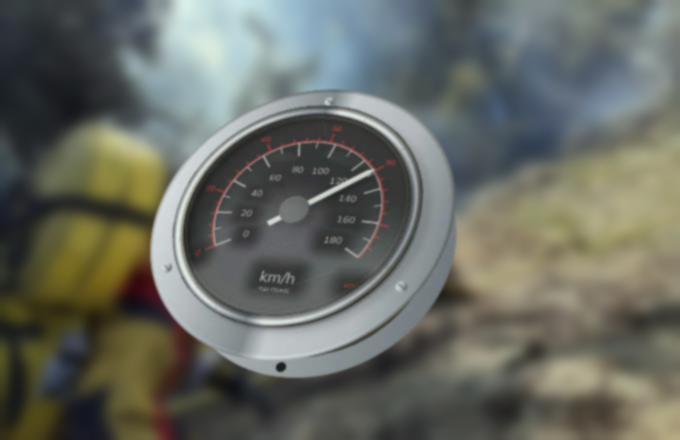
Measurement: 130 km/h
